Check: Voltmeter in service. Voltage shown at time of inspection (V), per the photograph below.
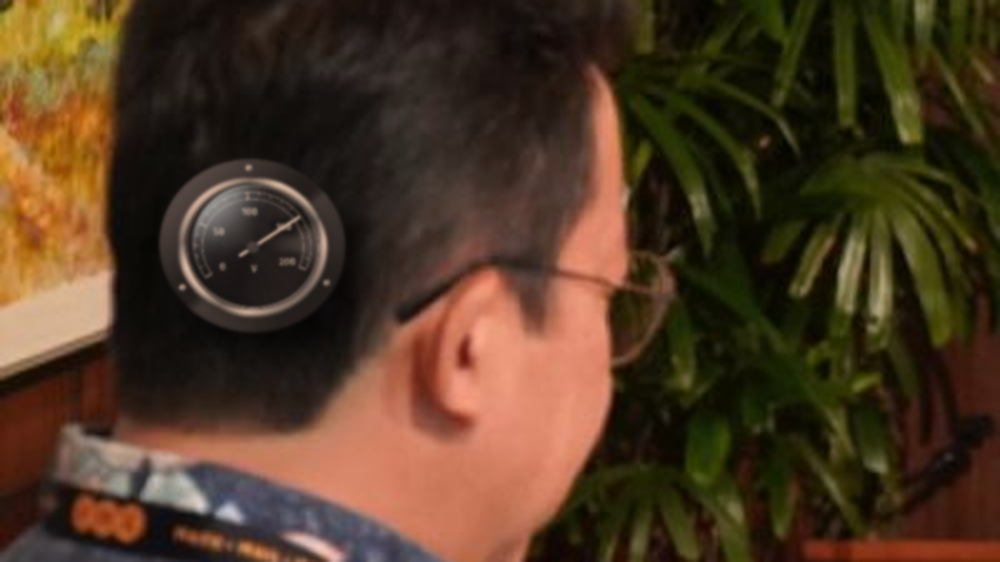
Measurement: 150 V
